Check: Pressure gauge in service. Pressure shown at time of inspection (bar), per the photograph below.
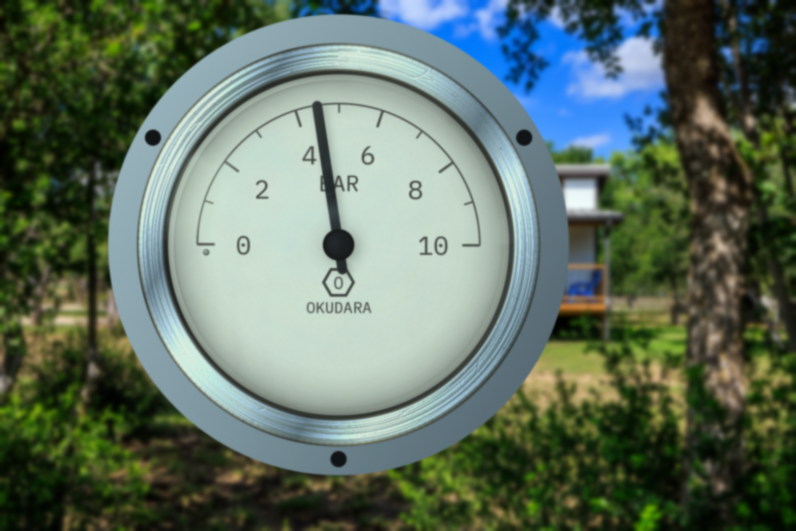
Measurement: 4.5 bar
